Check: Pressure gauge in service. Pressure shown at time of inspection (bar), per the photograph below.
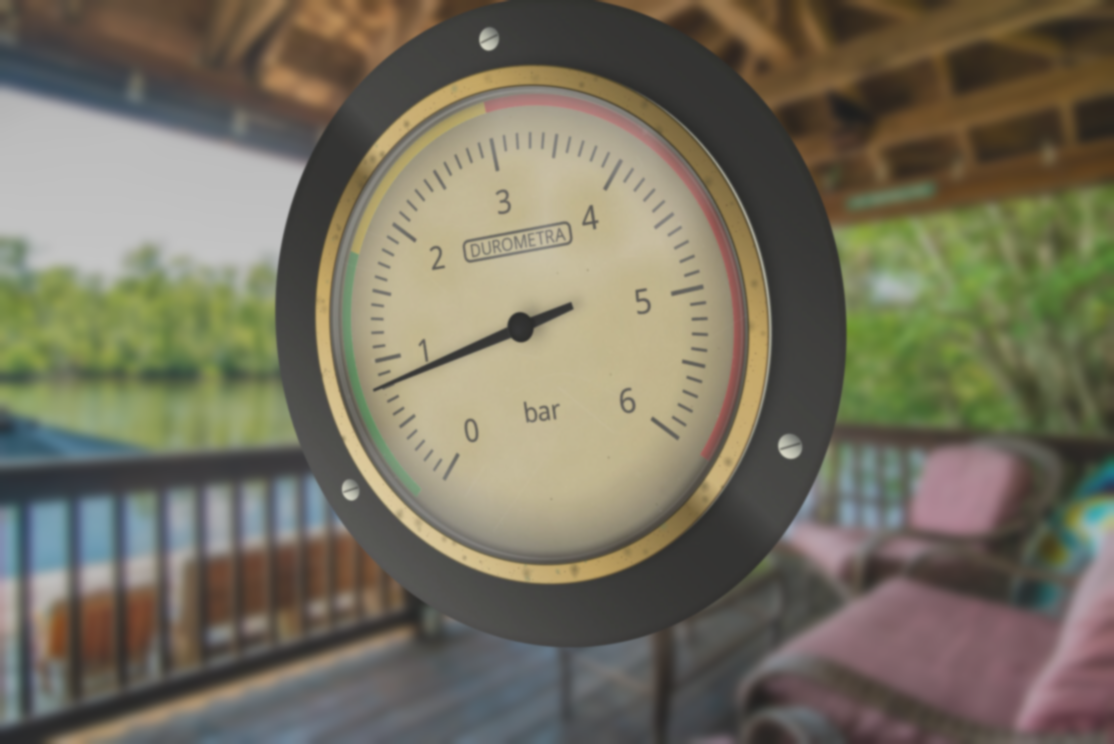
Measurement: 0.8 bar
